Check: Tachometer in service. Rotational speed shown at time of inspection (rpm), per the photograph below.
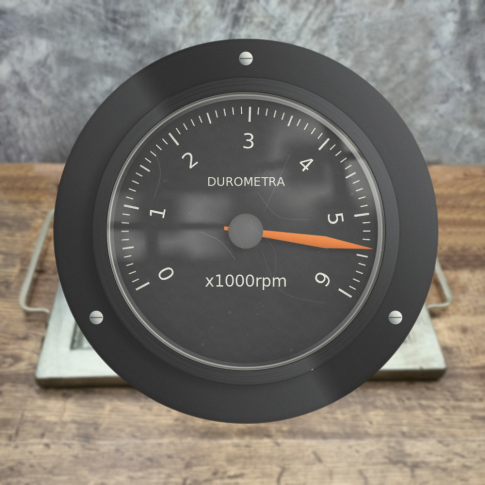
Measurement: 5400 rpm
